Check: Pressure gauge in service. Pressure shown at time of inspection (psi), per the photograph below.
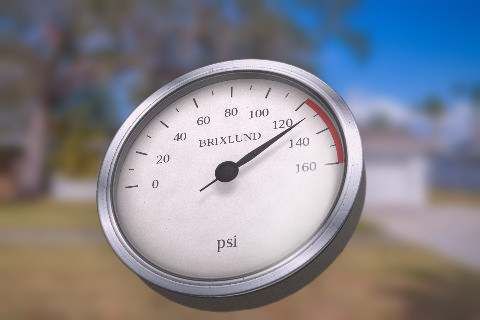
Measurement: 130 psi
